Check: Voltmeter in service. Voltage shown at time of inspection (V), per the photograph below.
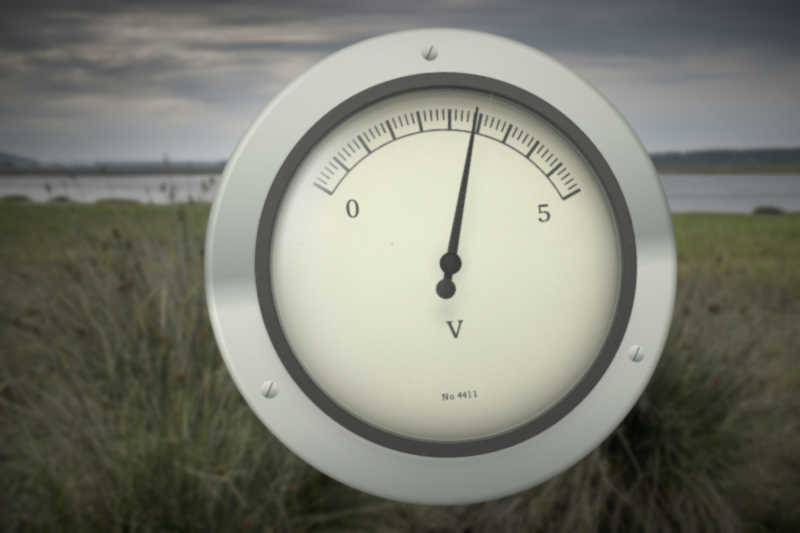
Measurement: 2.9 V
